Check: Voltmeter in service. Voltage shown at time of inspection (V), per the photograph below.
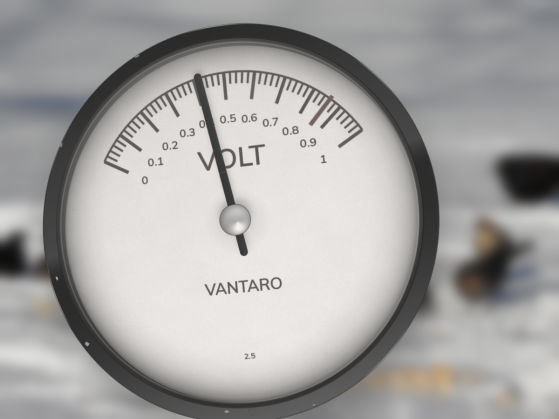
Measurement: 0.42 V
